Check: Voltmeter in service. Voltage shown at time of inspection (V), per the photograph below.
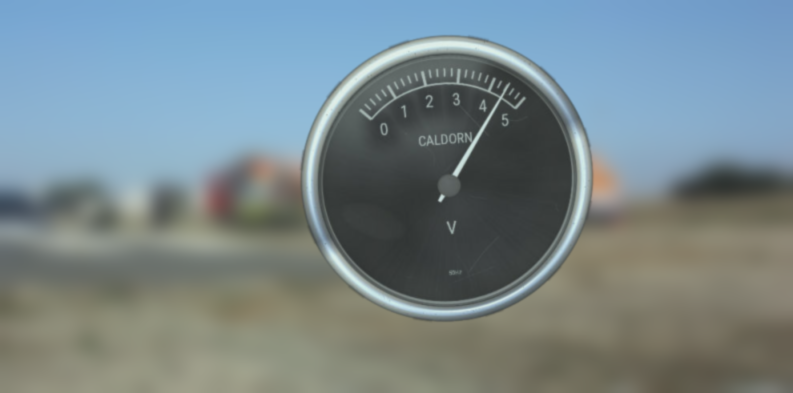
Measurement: 4.4 V
